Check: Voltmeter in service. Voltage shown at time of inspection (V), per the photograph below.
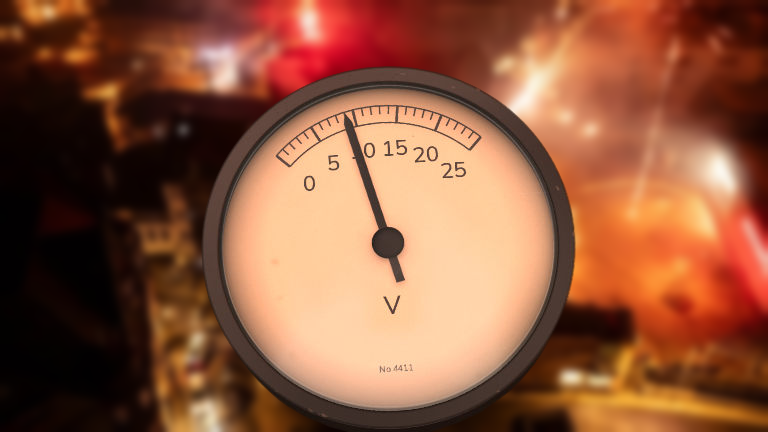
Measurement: 9 V
